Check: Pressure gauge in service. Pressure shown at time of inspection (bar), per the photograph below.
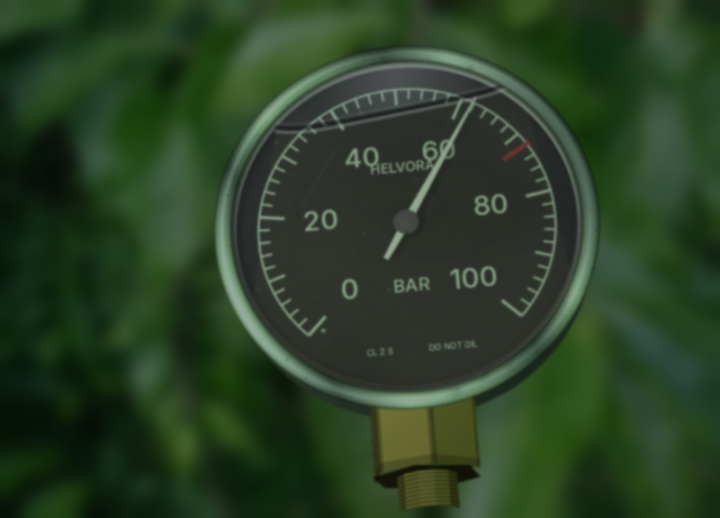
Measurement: 62 bar
